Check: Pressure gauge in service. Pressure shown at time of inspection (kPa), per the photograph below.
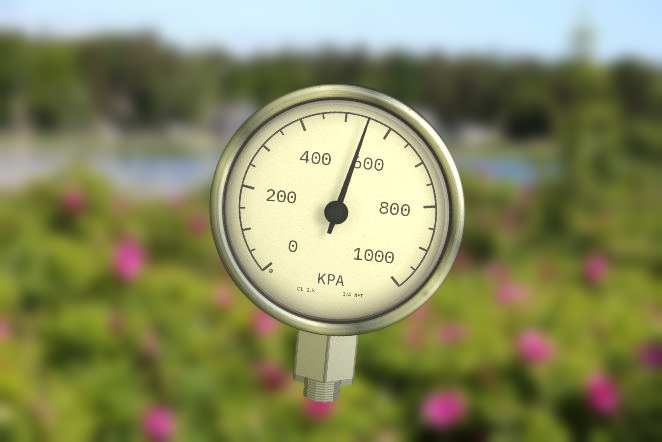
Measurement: 550 kPa
